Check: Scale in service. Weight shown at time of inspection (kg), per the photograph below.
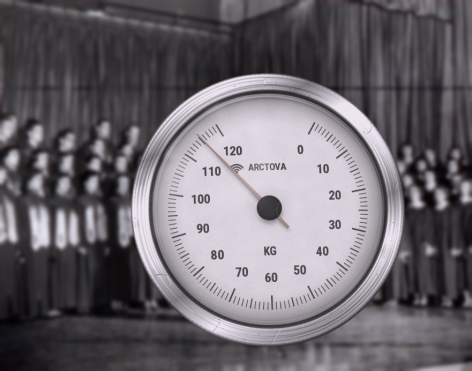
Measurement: 115 kg
